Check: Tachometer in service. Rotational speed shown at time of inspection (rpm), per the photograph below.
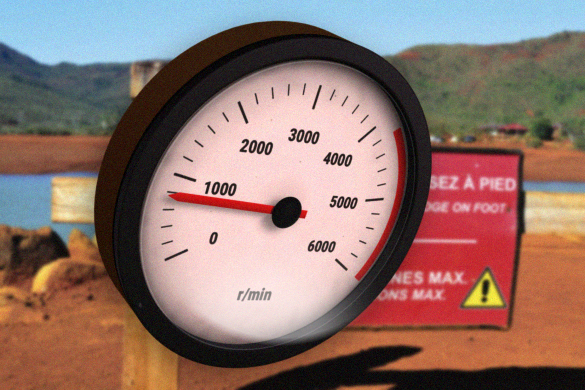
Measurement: 800 rpm
